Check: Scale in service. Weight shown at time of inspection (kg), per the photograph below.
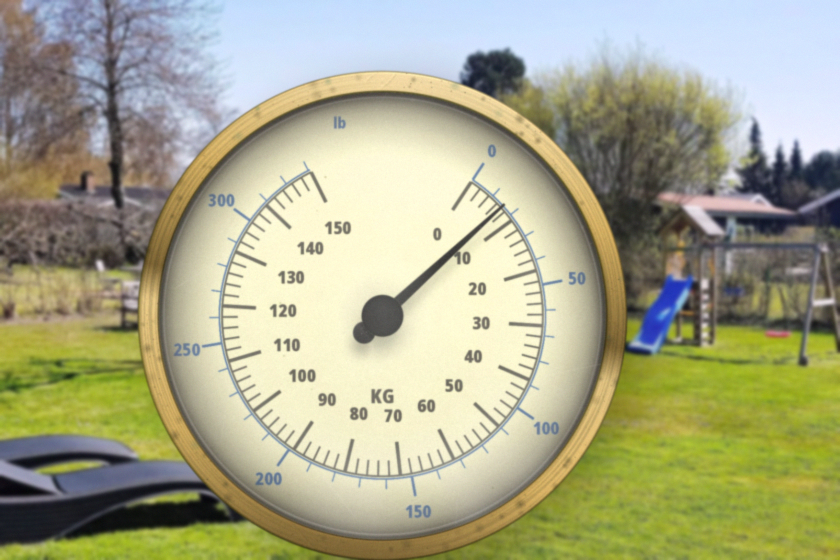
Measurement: 7 kg
